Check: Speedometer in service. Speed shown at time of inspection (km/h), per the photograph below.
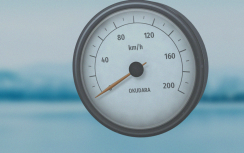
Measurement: 0 km/h
